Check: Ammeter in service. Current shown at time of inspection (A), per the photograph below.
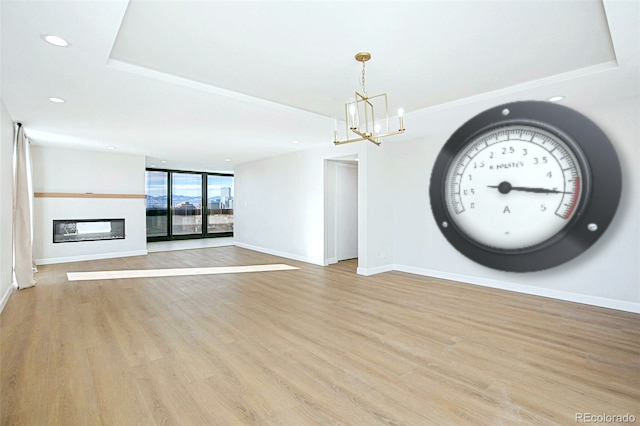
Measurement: 4.5 A
